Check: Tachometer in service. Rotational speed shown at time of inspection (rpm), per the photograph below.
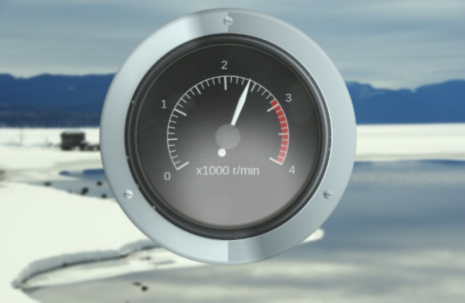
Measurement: 2400 rpm
